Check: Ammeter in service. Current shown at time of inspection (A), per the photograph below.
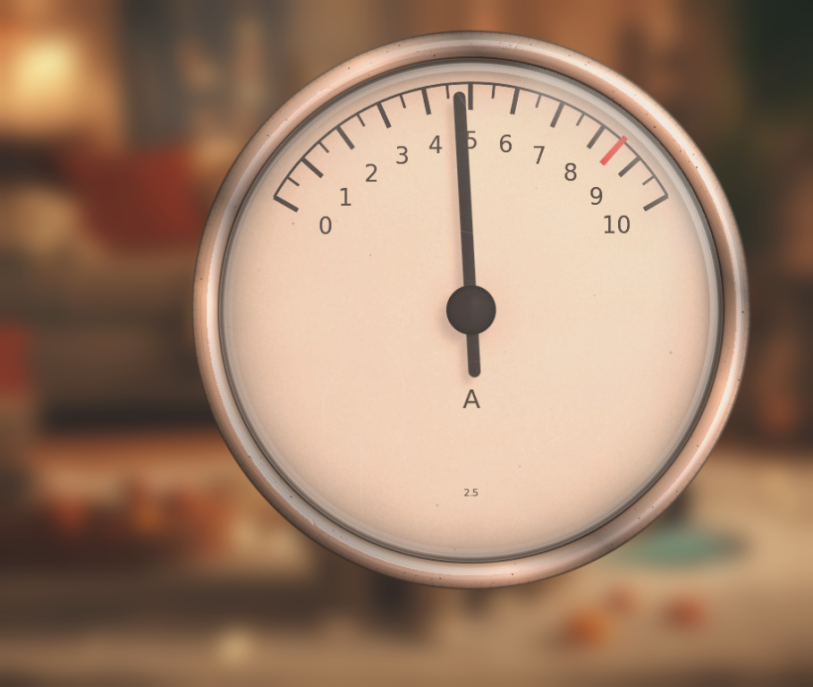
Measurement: 4.75 A
